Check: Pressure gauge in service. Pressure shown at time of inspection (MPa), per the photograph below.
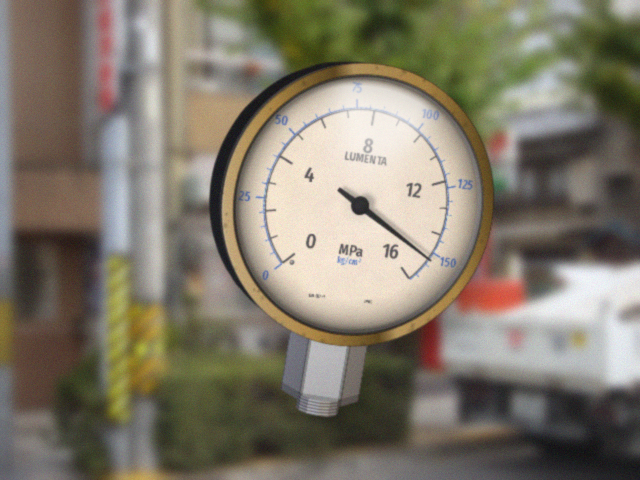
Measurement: 15 MPa
